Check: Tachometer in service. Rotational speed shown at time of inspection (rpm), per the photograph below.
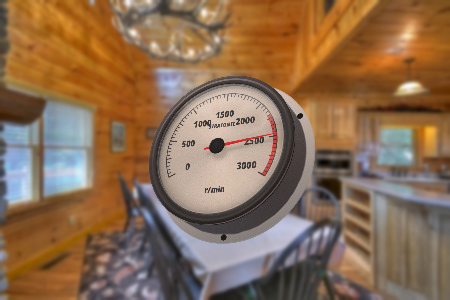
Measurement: 2500 rpm
